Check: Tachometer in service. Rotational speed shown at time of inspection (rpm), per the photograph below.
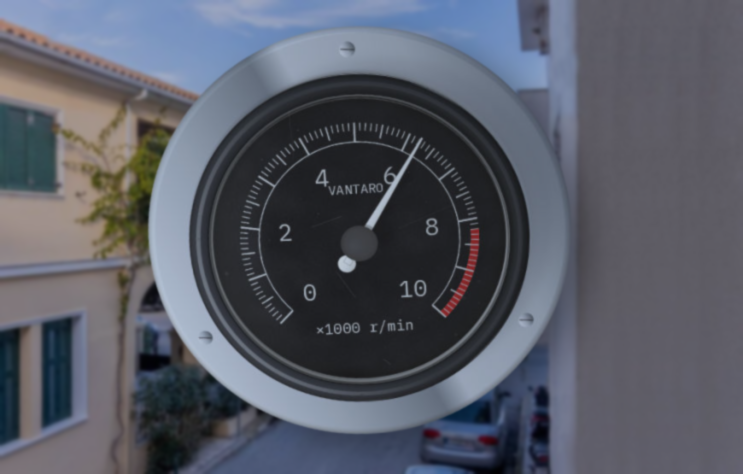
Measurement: 6200 rpm
